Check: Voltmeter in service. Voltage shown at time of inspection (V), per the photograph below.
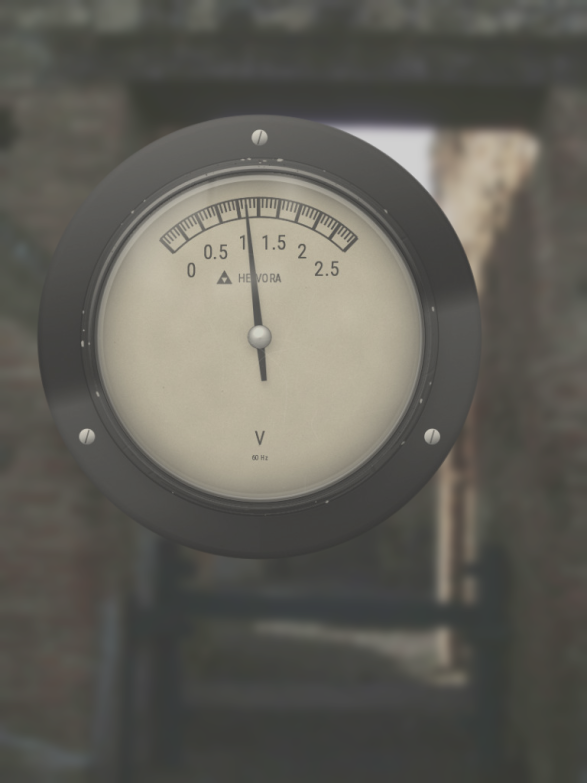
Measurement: 1.1 V
